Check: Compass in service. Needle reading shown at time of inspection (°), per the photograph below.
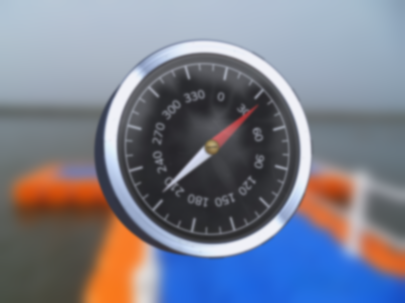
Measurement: 35 °
